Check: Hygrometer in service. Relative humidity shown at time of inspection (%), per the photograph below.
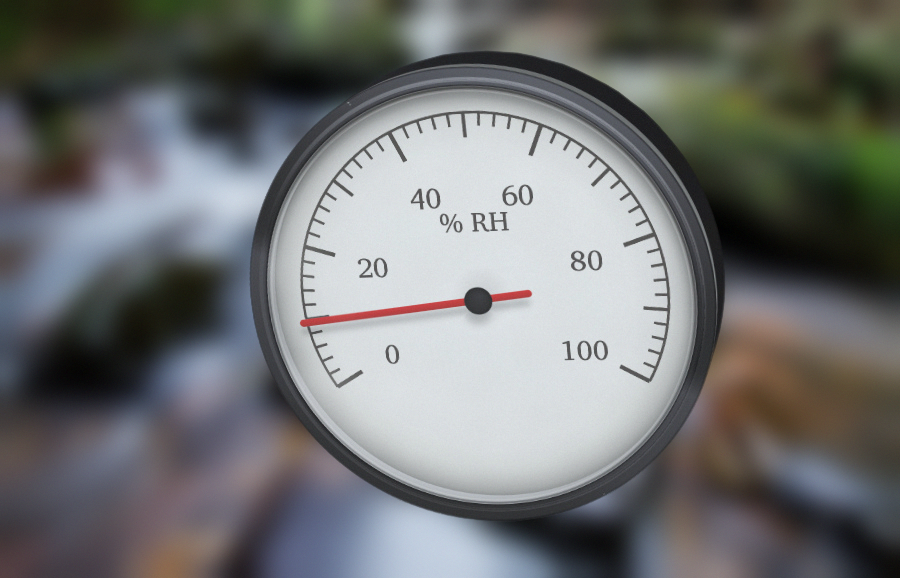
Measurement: 10 %
